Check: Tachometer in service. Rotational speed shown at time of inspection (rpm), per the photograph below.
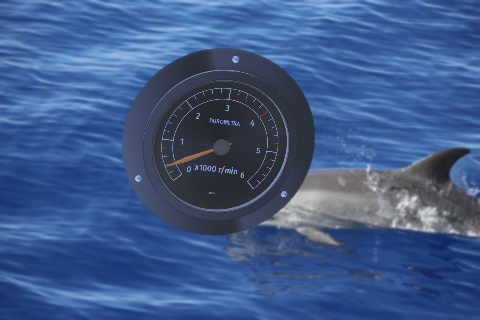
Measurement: 400 rpm
